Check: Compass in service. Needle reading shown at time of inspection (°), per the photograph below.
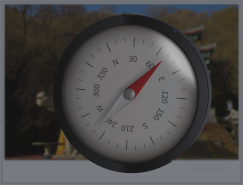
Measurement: 70 °
